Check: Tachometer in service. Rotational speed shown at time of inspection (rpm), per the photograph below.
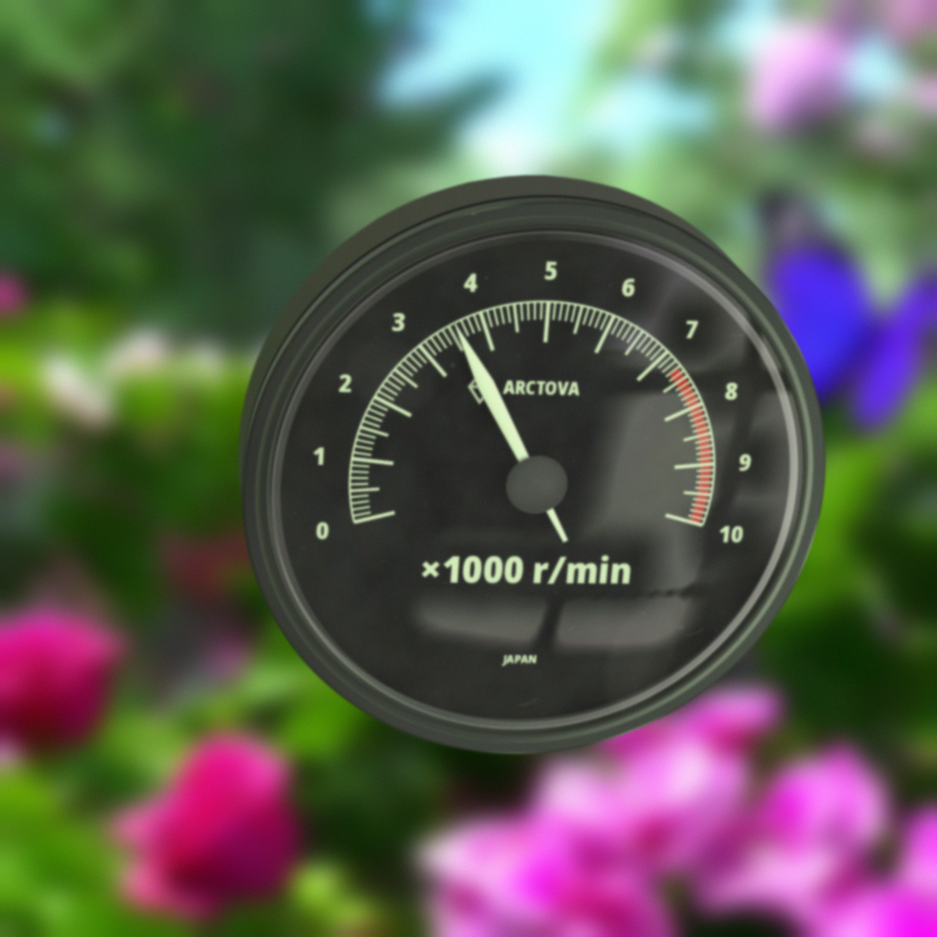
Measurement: 3600 rpm
